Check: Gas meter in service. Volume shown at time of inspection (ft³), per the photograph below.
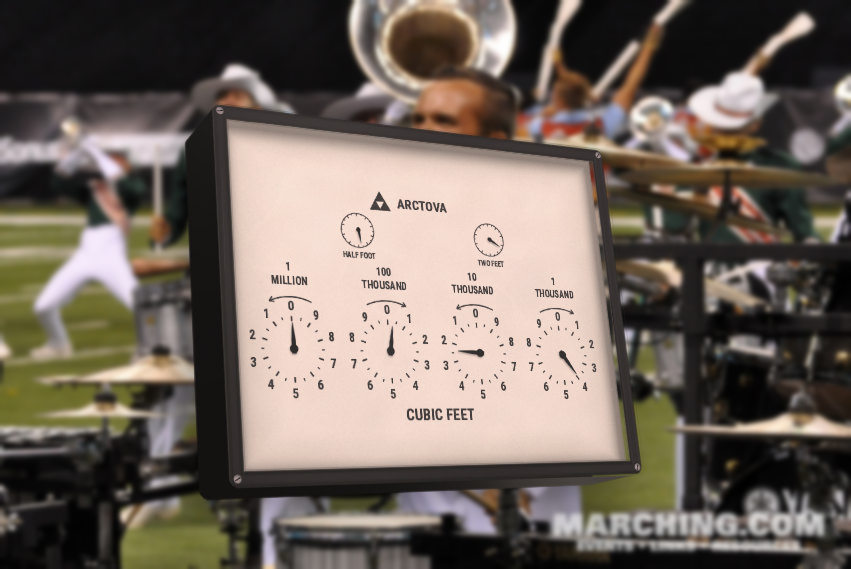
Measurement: 2400 ft³
